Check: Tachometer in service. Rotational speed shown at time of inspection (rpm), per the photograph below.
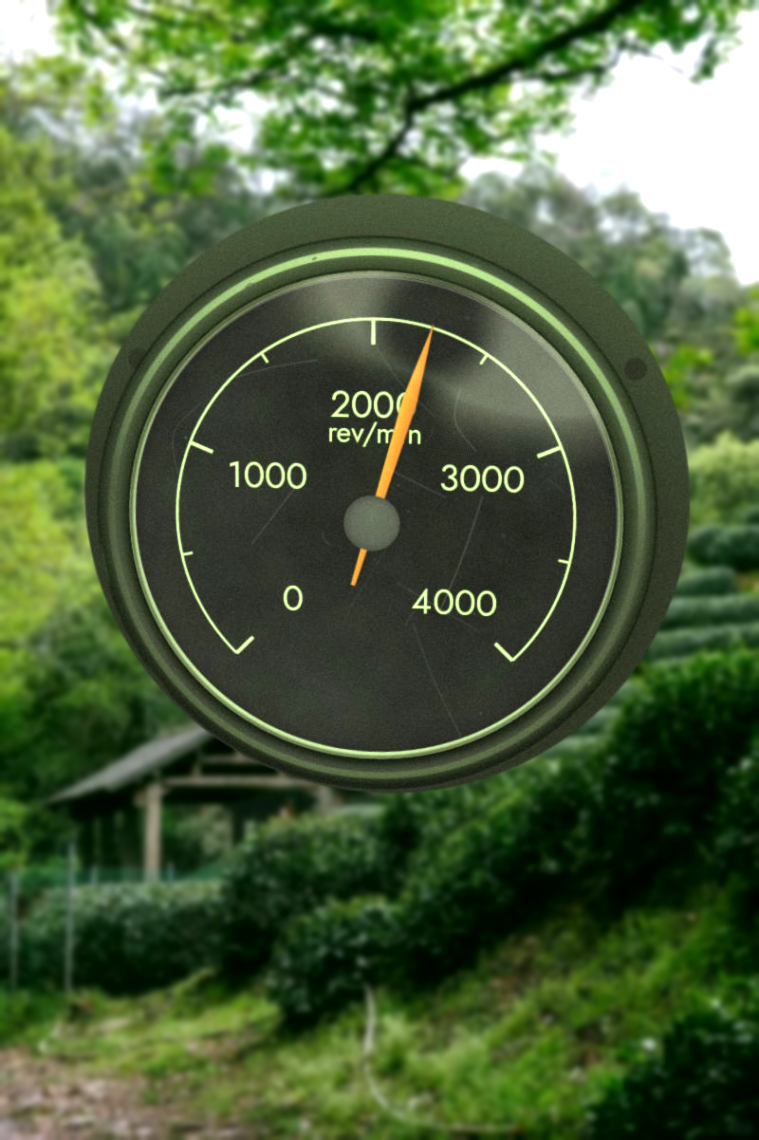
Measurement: 2250 rpm
